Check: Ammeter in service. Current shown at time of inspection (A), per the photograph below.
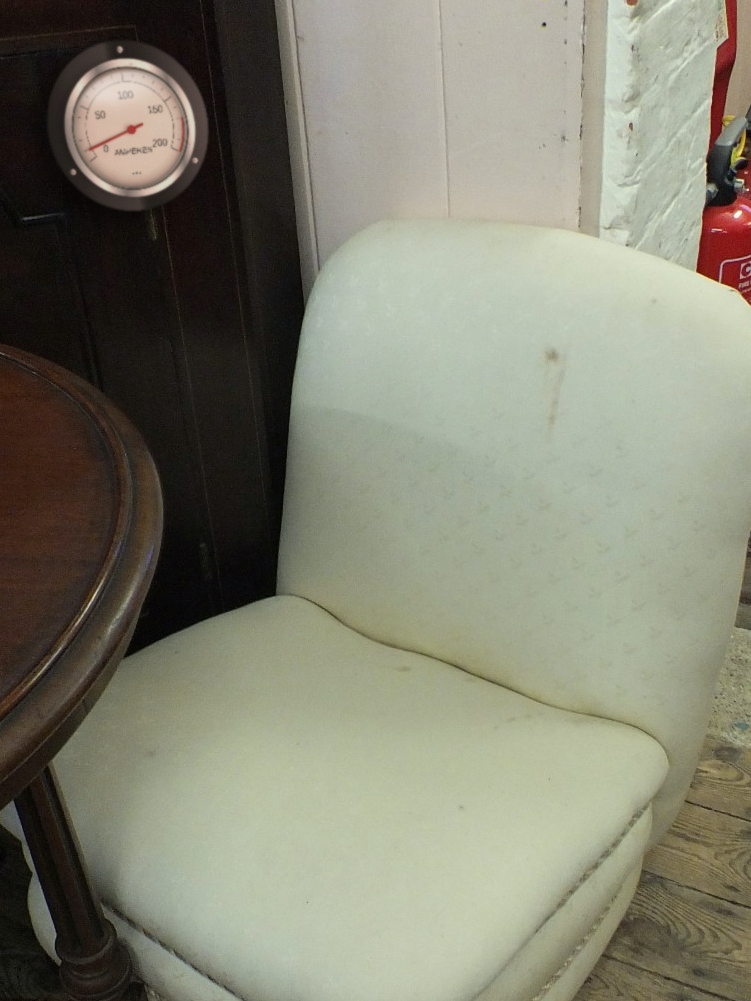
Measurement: 10 A
